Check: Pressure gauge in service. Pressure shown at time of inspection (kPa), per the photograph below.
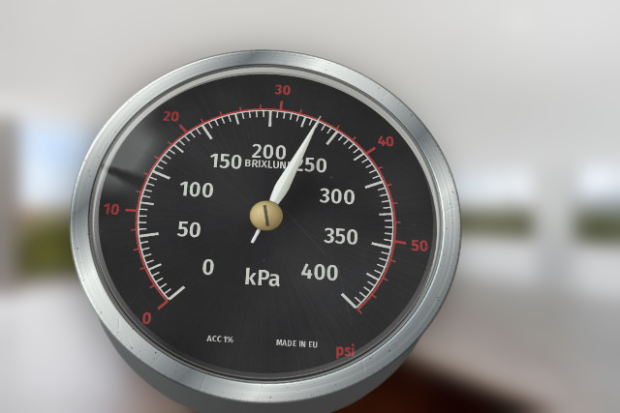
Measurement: 235 kPa
